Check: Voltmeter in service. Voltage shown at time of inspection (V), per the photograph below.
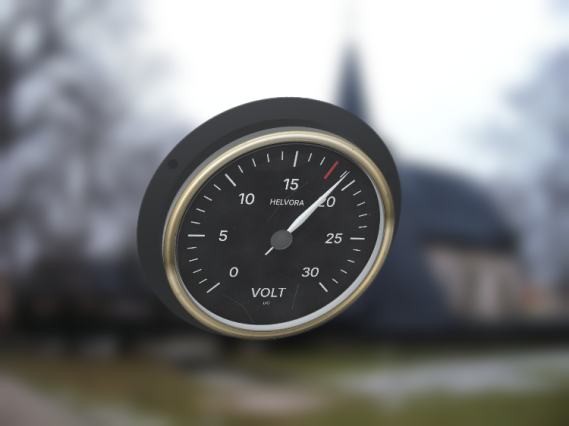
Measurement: 19 V
